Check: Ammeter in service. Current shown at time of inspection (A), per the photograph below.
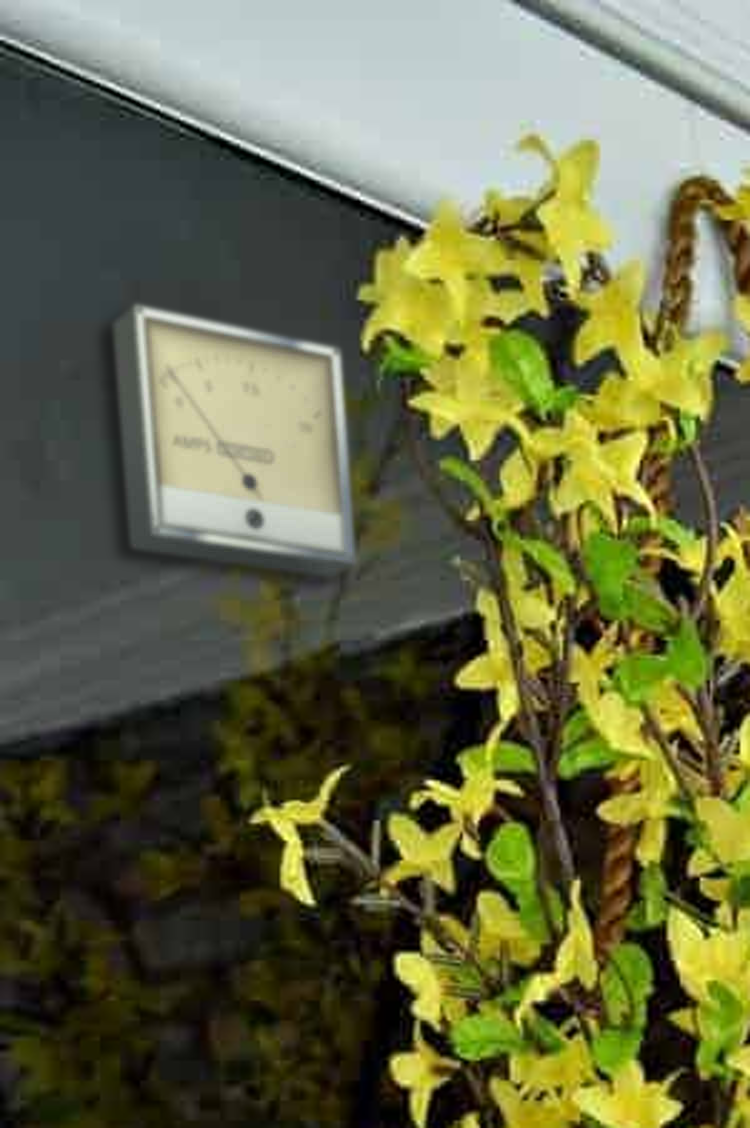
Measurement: 2.5 A
